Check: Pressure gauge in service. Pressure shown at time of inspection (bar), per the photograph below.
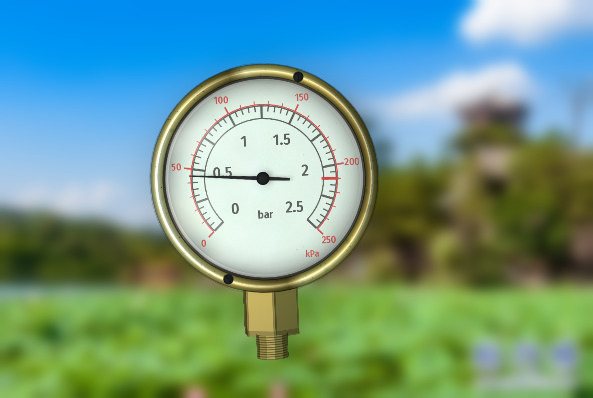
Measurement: 0.45 bar
